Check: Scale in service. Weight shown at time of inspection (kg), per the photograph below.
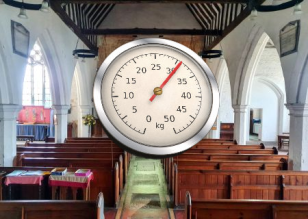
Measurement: 31 kg
